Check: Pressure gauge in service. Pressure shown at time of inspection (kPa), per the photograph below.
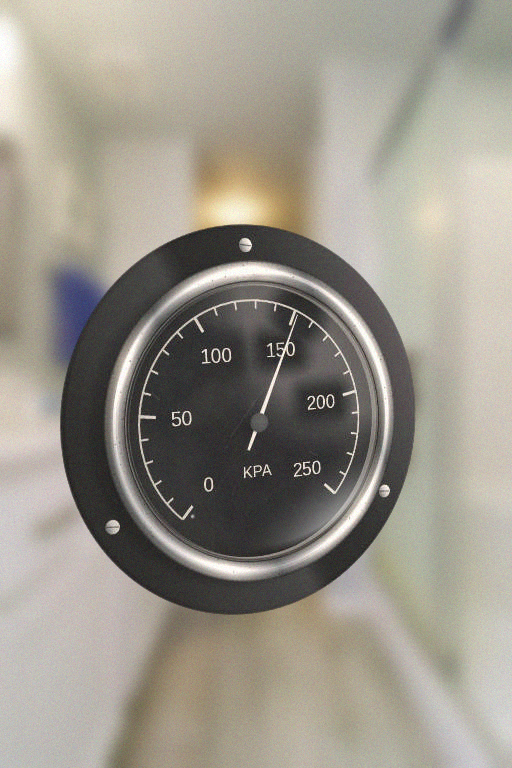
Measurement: 150 kPa
